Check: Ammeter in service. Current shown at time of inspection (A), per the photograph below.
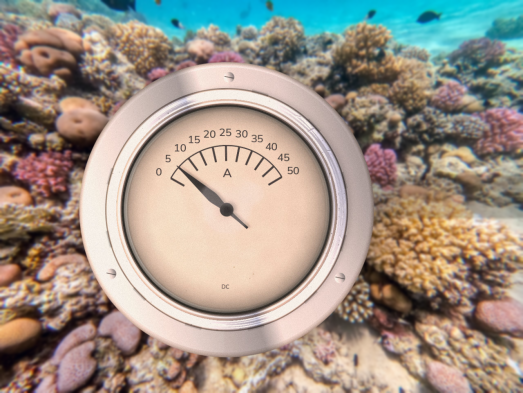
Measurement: 5 A
